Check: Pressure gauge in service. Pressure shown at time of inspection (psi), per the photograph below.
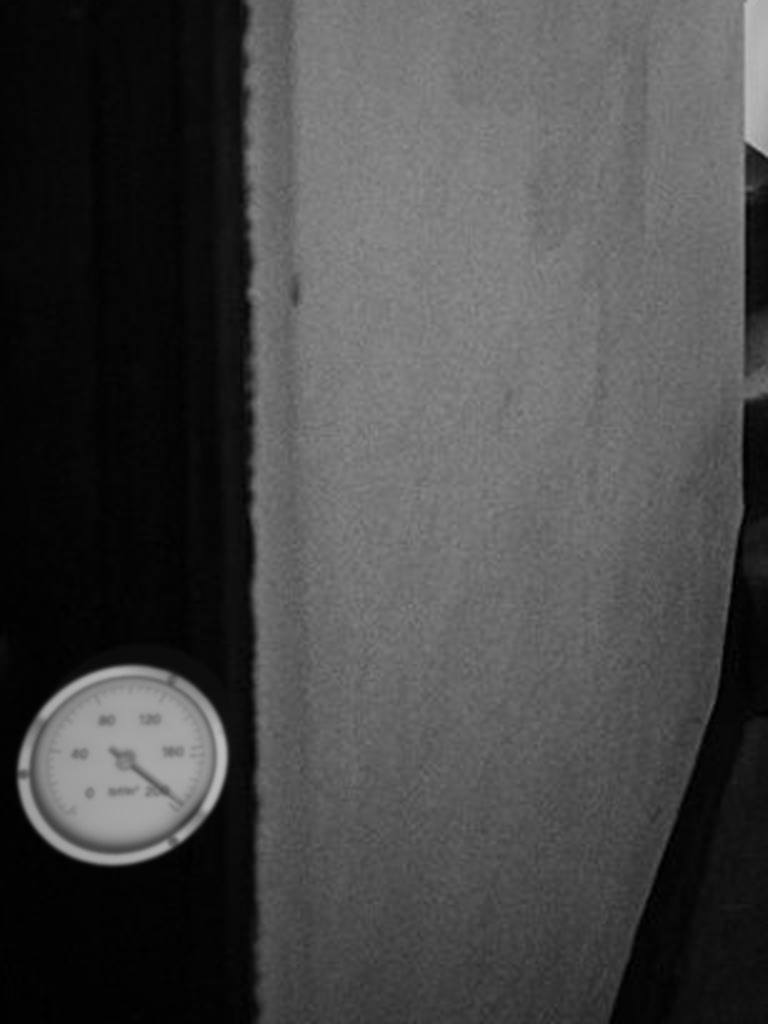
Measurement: 195 psi
